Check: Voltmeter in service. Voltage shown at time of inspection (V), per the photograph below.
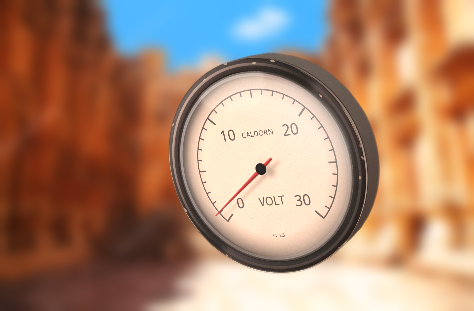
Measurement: 1 V
